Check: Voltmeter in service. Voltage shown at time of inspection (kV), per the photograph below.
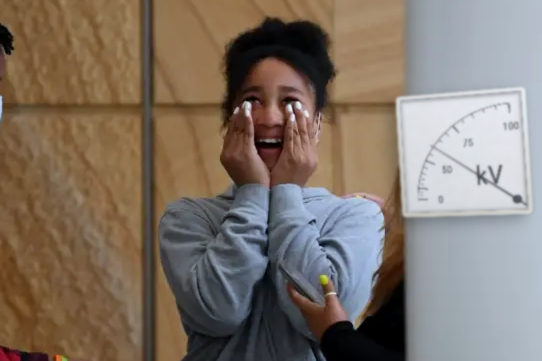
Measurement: 60 kV
